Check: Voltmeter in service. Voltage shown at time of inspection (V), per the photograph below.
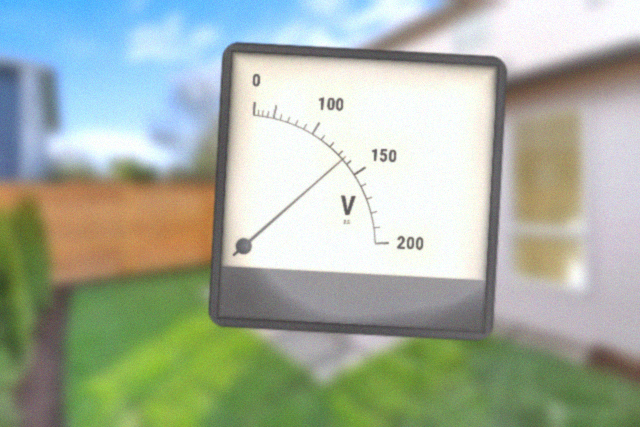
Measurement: 135 V
